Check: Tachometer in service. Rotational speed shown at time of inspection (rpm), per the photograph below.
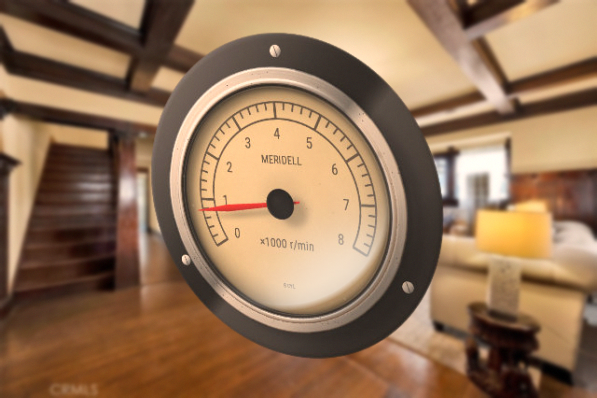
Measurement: 800 rpm
